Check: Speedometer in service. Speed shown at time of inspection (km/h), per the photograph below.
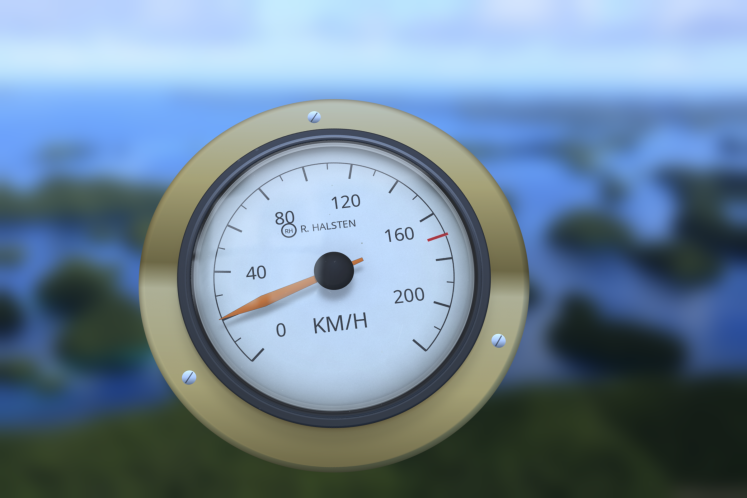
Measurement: 20 km/h
